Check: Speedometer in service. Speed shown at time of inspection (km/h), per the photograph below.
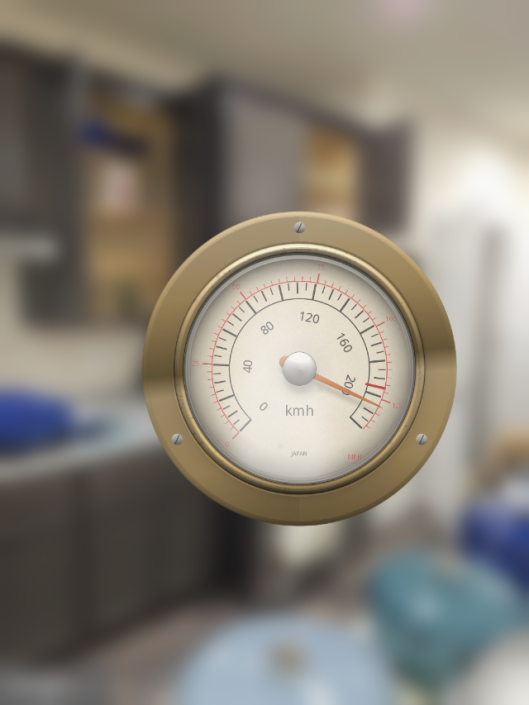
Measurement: 205 km/h
